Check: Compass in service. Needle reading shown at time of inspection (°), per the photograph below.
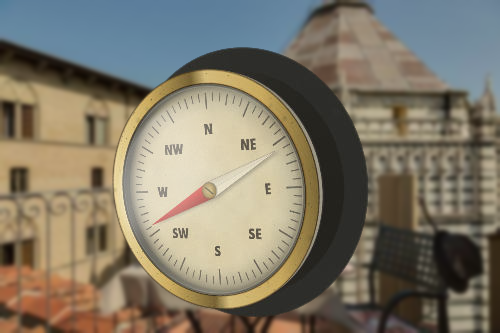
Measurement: 245 °
